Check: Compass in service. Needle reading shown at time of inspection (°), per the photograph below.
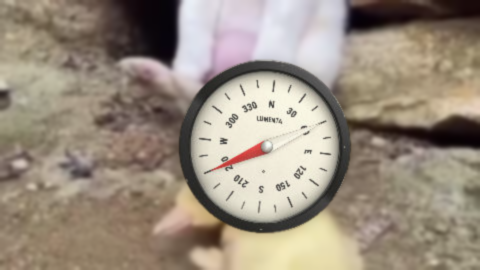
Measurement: 240 °
